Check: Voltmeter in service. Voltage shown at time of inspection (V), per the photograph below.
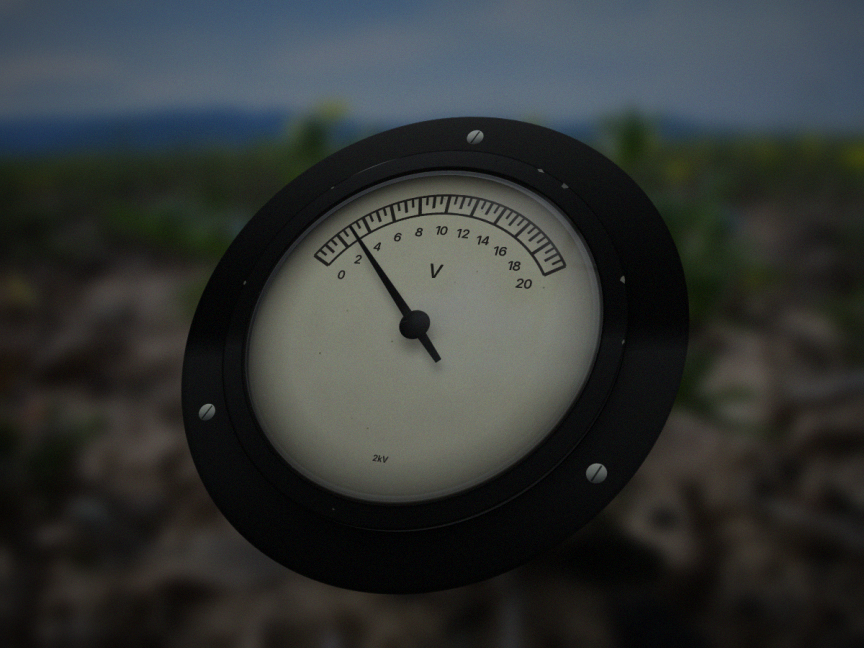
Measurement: 3 V
